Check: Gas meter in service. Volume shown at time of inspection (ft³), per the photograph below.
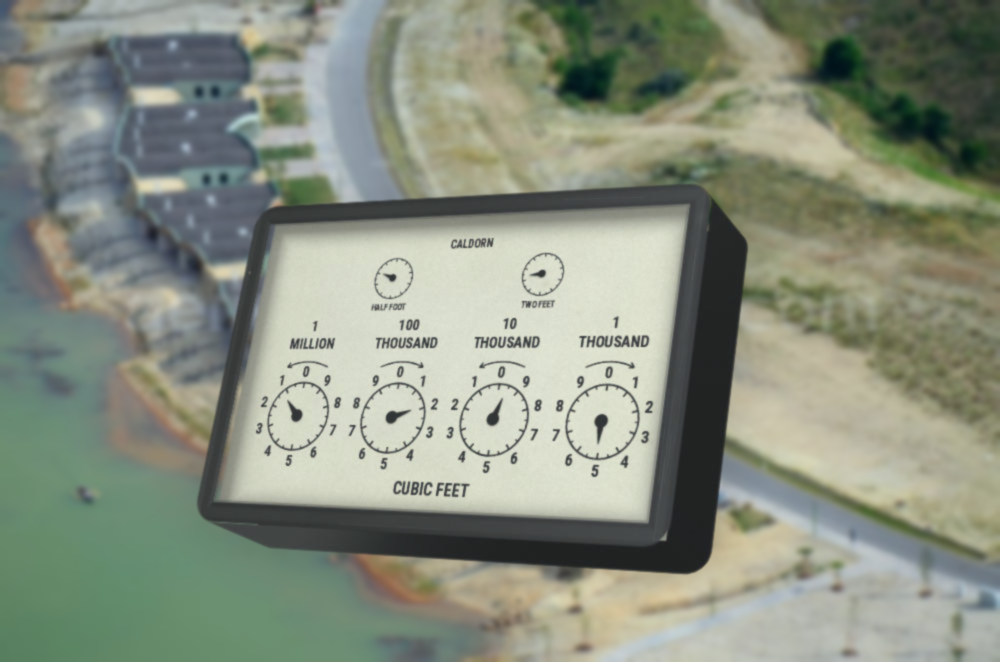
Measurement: 119500 ft³
